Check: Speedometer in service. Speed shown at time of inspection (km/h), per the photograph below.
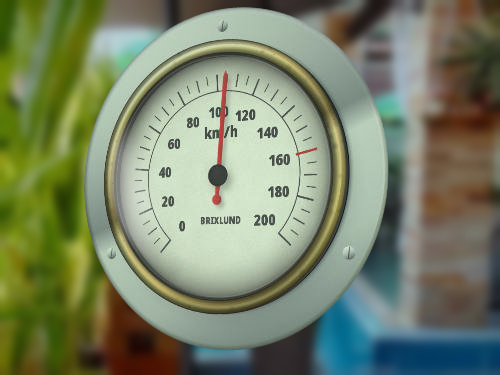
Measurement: 105 km/h
